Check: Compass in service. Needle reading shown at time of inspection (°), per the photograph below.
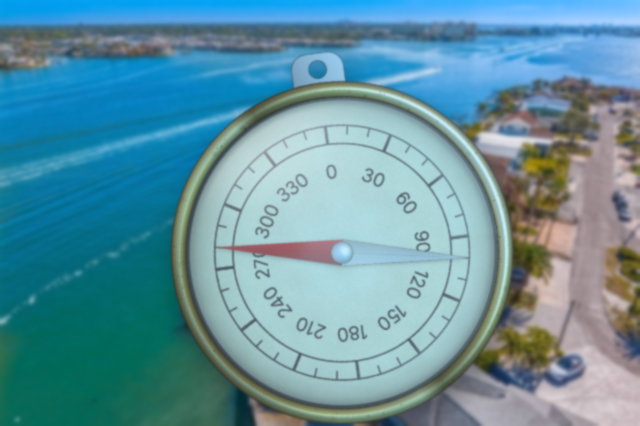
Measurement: 280 °
